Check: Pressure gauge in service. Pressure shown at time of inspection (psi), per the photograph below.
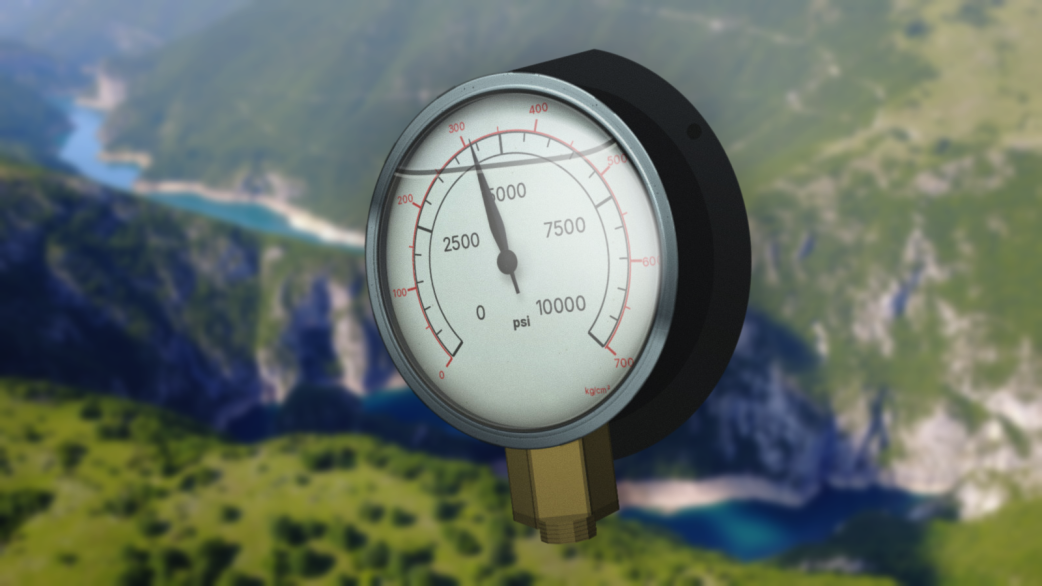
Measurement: 4500 psi
